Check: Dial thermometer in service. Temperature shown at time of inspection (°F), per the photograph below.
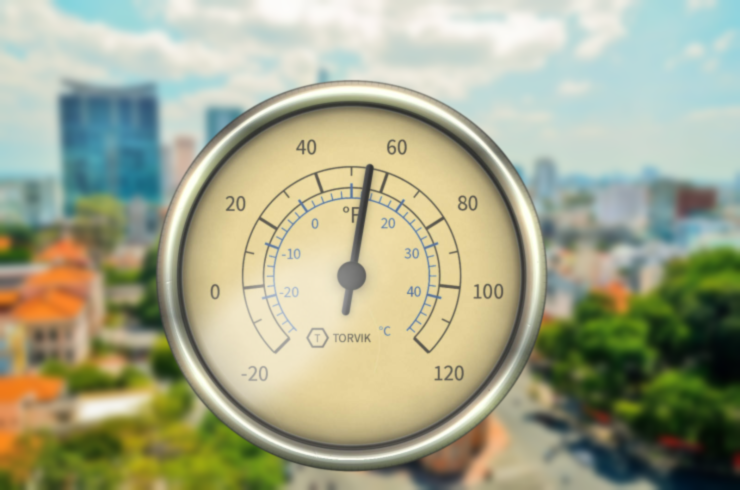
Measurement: 55 °F
